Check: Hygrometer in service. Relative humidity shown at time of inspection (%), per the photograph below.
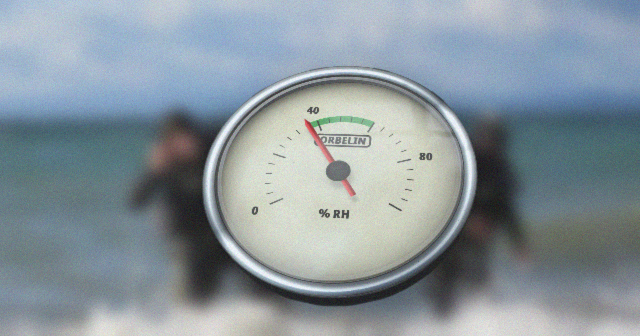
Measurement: 36 %
